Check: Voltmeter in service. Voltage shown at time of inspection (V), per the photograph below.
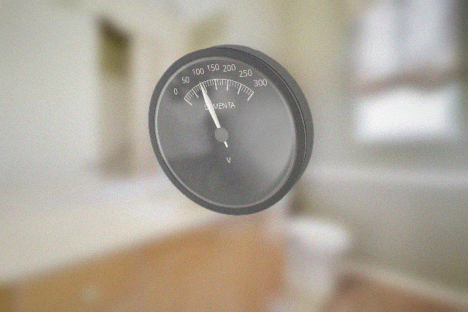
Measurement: 100 V
